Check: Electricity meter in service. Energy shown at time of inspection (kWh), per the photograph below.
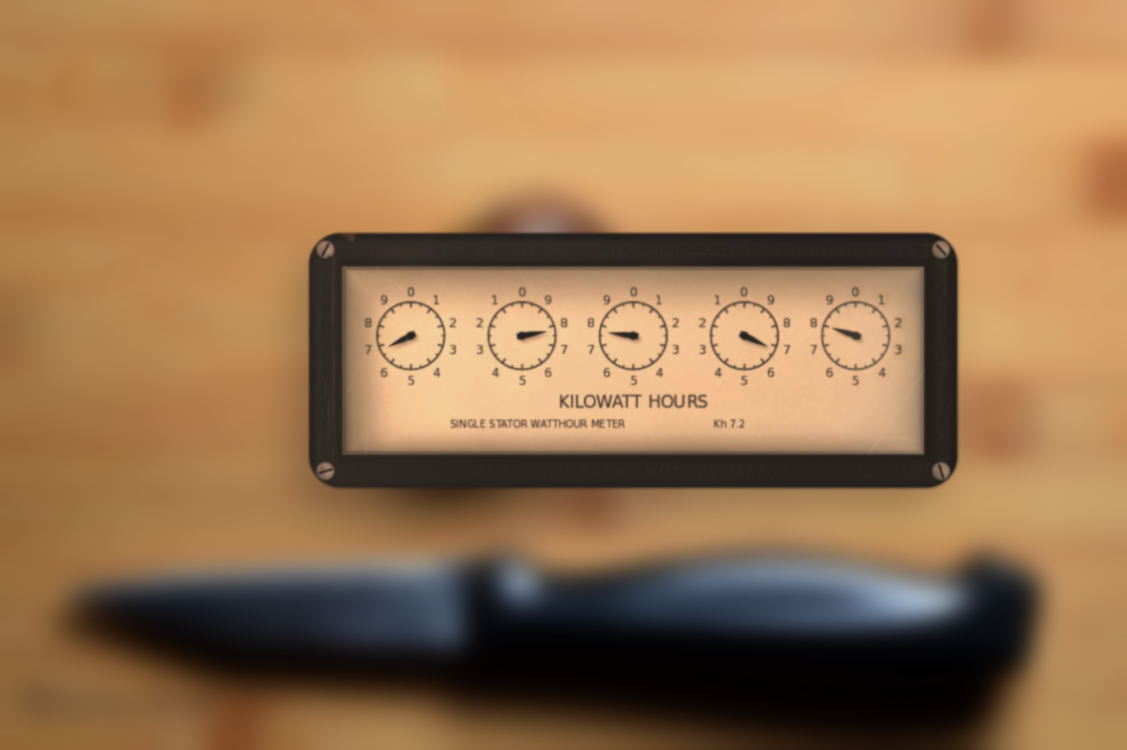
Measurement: 67768 kWh
